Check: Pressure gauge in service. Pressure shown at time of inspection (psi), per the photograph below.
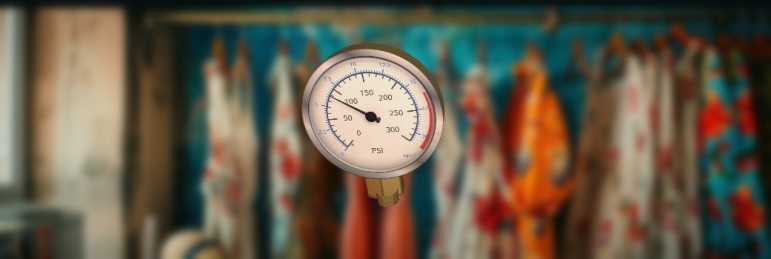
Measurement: 90 psi
